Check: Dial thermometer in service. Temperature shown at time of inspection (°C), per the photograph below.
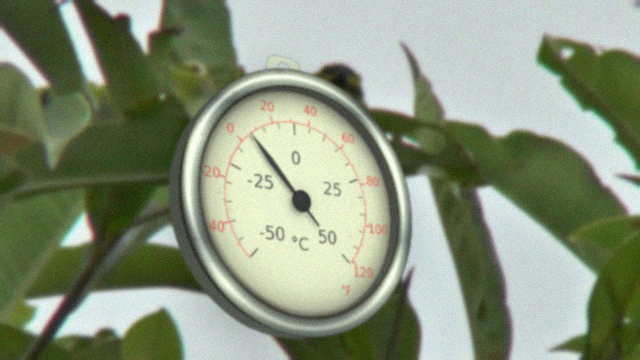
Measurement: -15 °C
